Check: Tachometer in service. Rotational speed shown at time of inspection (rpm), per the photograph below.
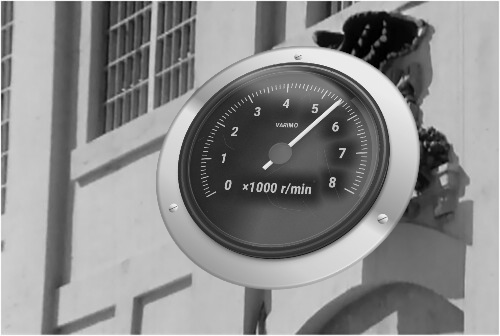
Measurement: 5500 rpm
